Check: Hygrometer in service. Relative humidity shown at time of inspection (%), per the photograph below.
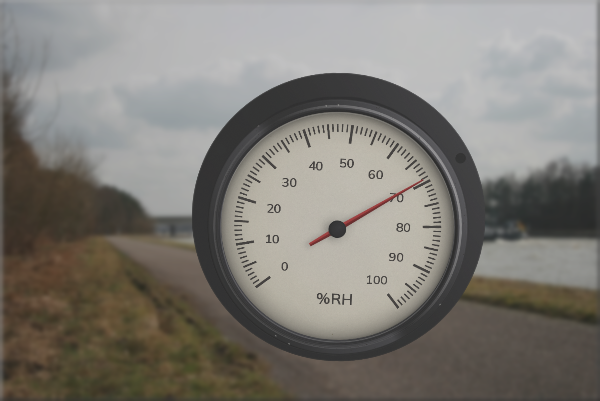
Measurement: 69 %
